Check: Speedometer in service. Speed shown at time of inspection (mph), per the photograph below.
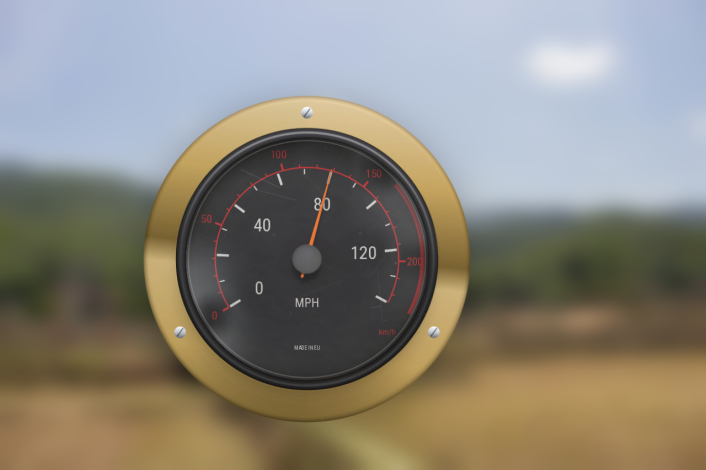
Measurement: 80 mph
